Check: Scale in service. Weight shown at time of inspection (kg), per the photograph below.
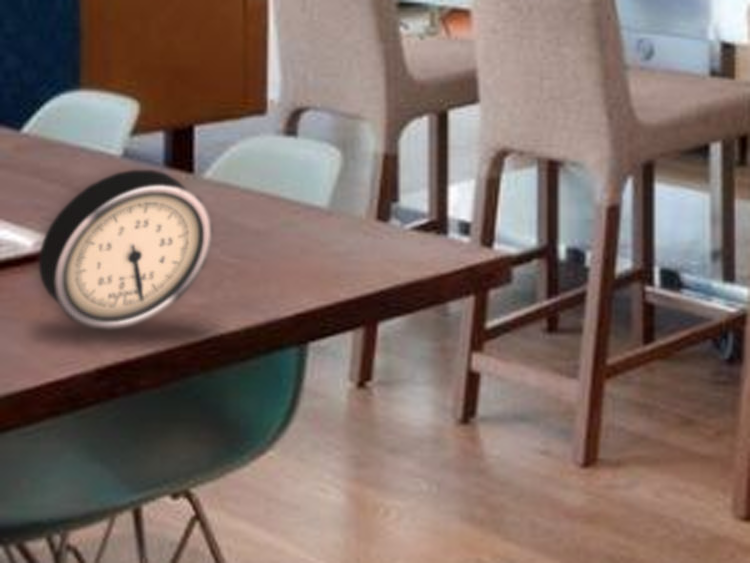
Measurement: 4.75 kg
